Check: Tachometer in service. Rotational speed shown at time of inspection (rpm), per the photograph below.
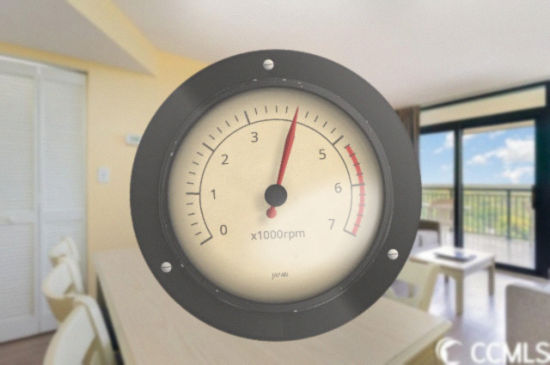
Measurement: 4000 rpm
